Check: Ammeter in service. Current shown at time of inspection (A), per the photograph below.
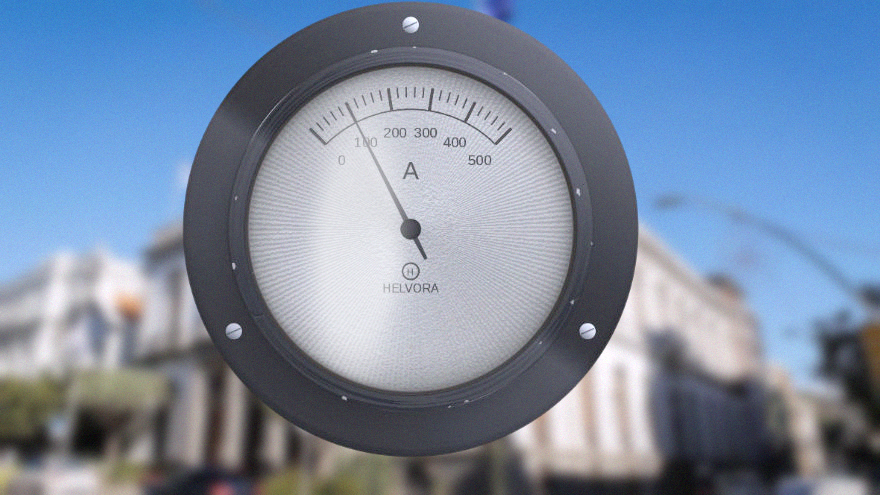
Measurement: 100 A
